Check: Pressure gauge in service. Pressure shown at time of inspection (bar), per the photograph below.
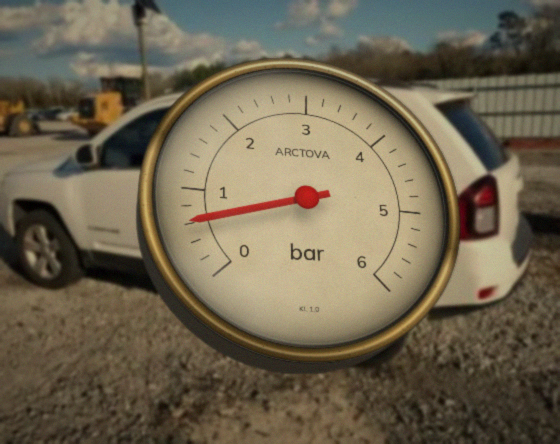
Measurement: 0.6 bar
